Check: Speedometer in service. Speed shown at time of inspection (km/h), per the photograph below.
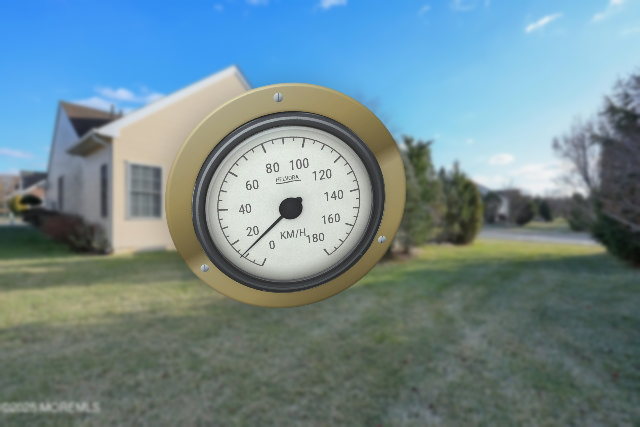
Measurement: 12.5 km/h
